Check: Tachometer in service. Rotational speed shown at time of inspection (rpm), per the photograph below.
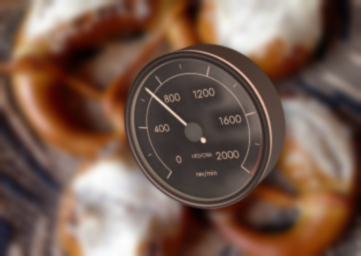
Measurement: 700 rpm
